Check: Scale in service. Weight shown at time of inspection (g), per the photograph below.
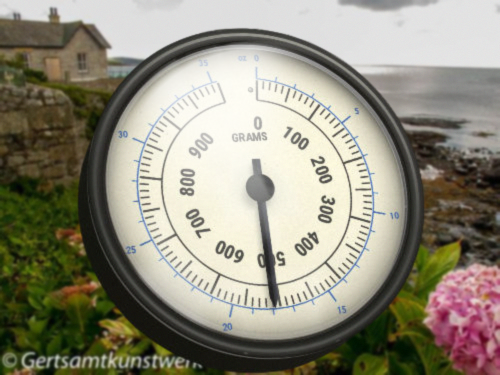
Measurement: 510 g
